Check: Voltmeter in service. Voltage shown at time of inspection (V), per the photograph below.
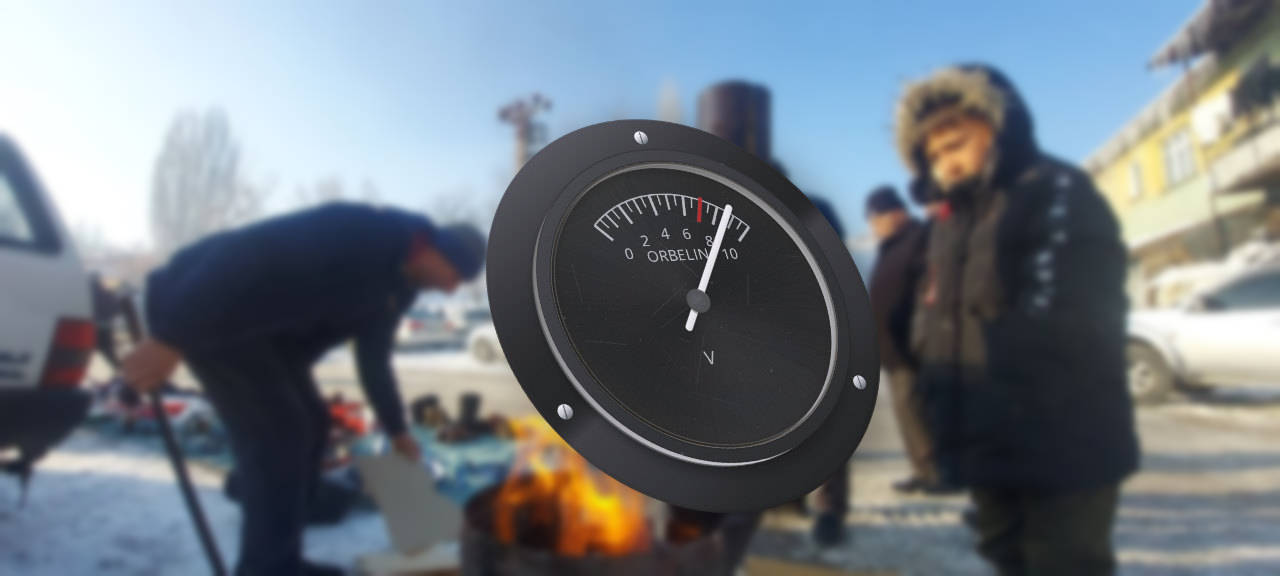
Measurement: 8.5 V
